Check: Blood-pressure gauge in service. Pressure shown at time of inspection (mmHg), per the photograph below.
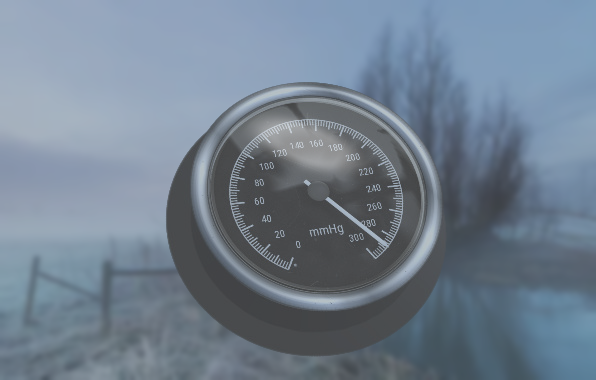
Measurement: 290 mmHg
